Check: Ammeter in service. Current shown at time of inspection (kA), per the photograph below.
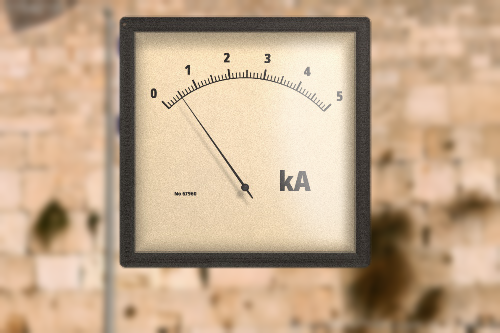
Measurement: 0.5 kA
